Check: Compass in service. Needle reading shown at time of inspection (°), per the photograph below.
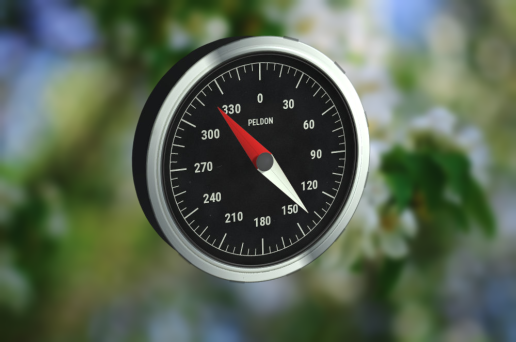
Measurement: 320 °
